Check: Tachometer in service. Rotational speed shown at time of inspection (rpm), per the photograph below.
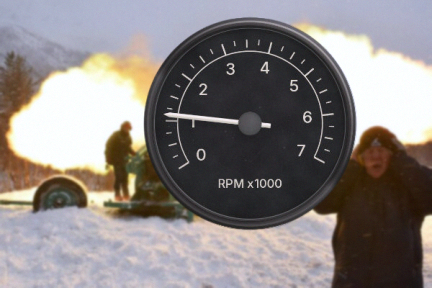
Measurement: 1125 rpm
